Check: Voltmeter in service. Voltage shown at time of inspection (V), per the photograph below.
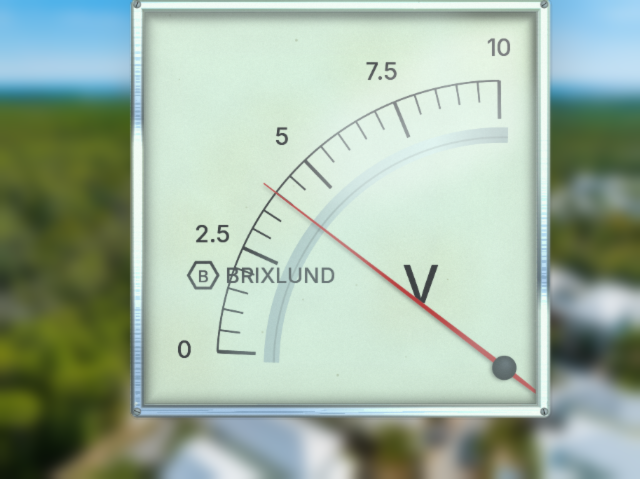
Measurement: 4 V
